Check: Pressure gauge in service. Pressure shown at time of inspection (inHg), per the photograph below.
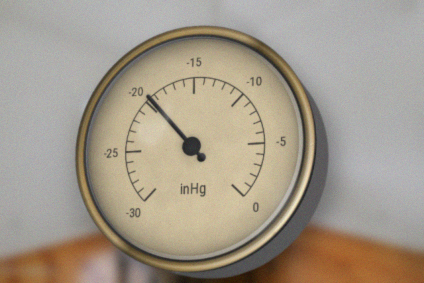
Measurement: -19.5 inHg
